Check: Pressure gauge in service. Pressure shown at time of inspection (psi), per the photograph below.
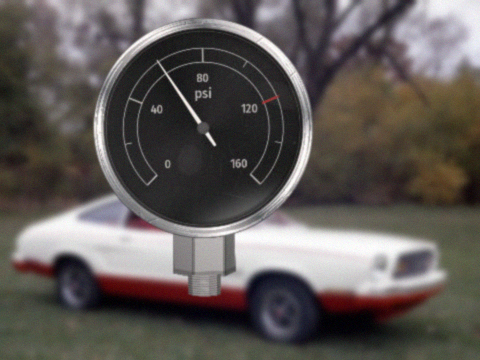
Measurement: 60 psi
